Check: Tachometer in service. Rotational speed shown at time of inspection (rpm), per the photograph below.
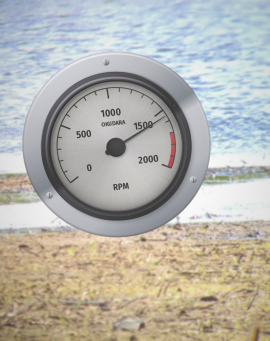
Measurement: 1550 rpm
